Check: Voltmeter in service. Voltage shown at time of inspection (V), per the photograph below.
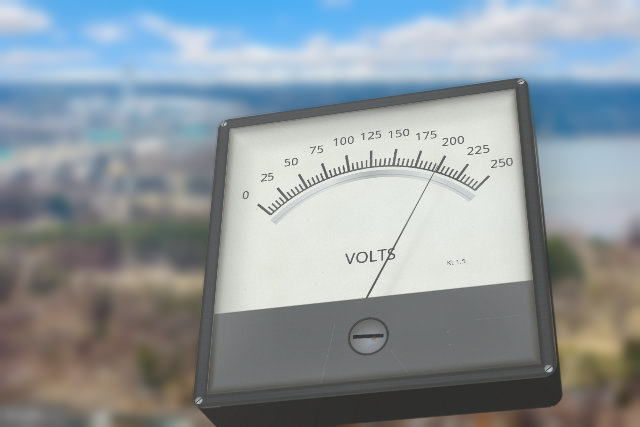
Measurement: 200 V
